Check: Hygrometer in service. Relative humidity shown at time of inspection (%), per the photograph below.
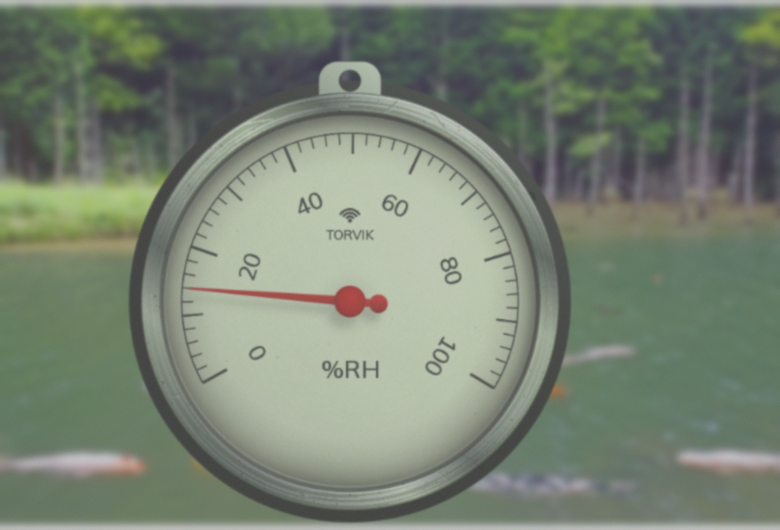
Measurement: 14 %
